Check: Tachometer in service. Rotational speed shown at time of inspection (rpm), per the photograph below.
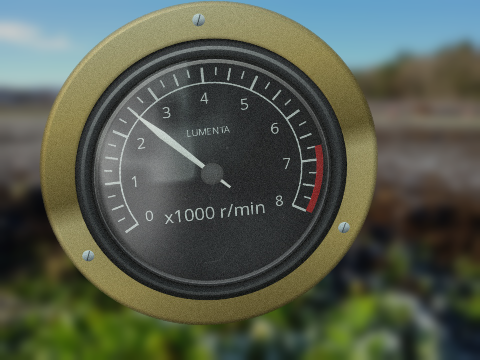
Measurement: 2500 rpm
